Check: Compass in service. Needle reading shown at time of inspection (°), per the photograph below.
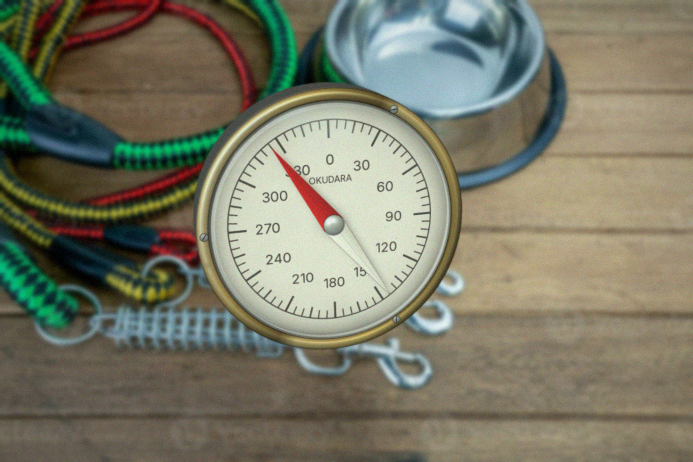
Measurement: 325 °
